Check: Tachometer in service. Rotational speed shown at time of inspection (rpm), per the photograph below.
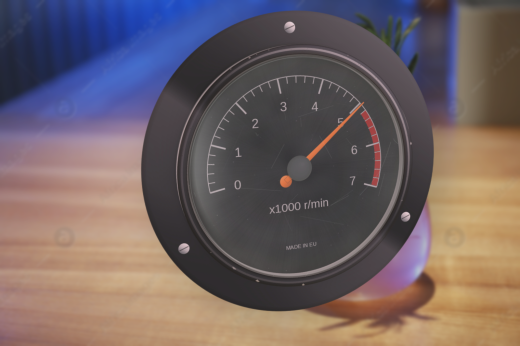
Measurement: 5000 rpm
